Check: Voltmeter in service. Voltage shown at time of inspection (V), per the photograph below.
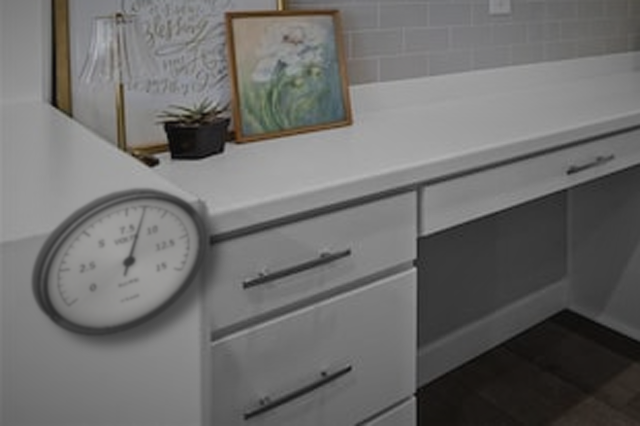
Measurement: 8.5 V
